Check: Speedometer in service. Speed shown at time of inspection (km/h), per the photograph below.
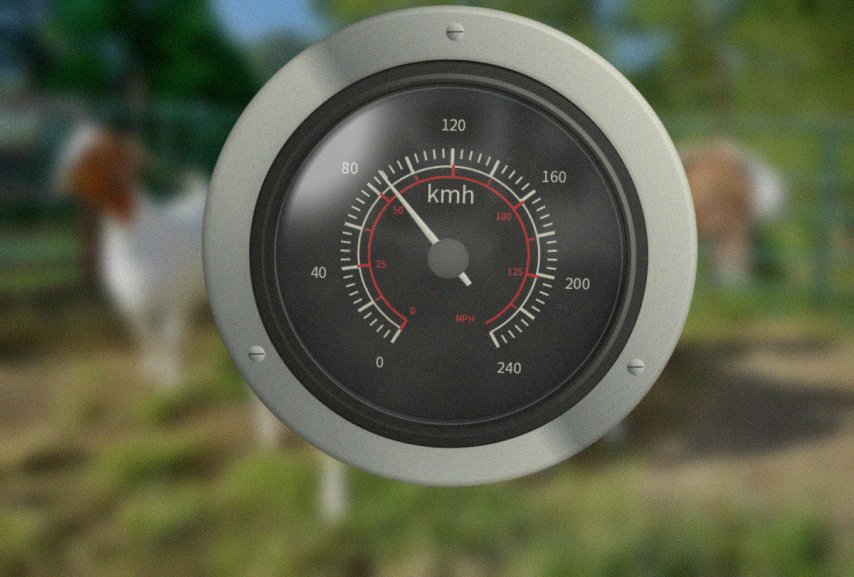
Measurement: 88 km/h
